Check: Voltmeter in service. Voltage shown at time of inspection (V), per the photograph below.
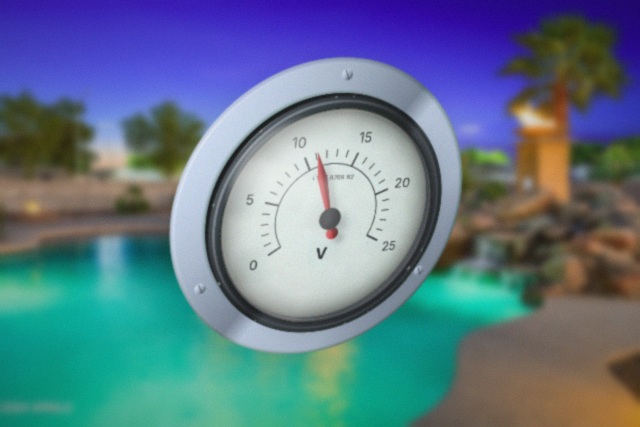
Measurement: 11 V
